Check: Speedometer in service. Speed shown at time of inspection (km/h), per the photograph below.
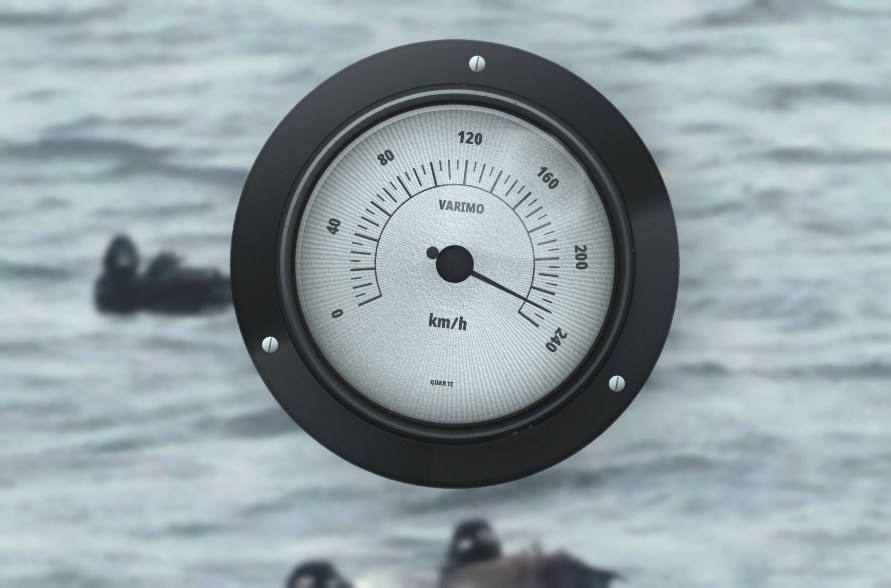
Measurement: 230 km/h
